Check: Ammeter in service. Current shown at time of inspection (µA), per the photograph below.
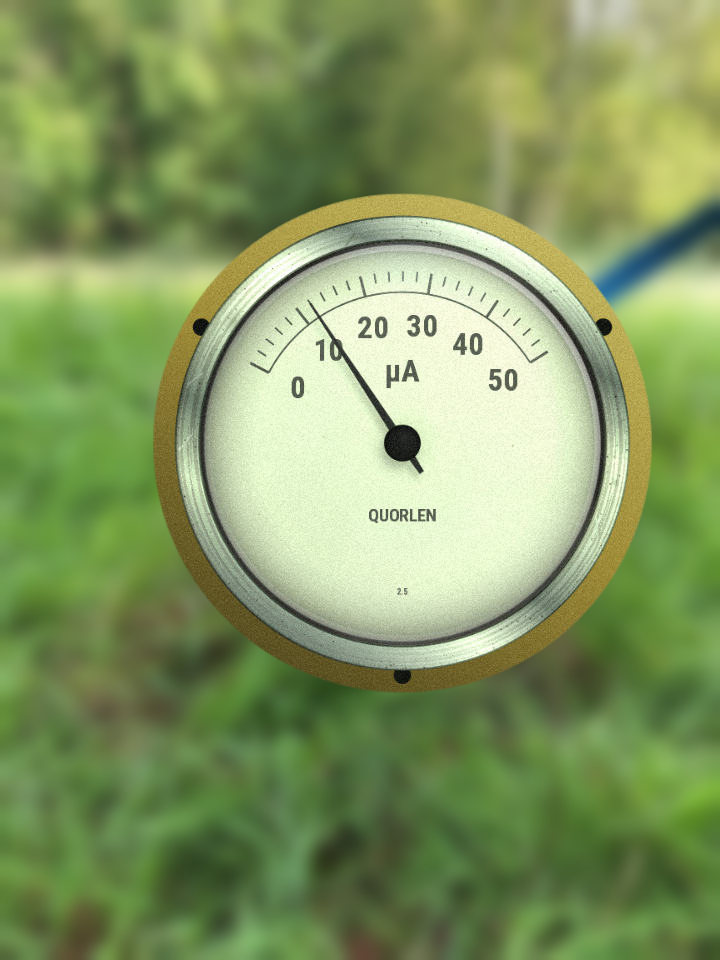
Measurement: 12 µA
